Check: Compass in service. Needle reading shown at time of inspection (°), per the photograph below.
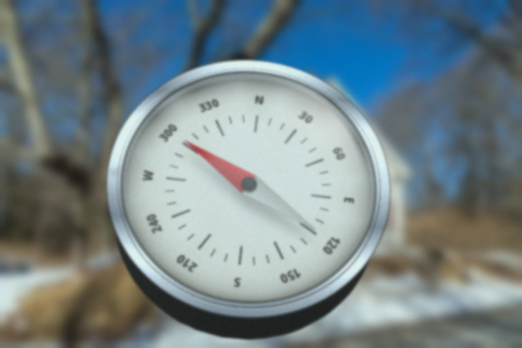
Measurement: 300 °
